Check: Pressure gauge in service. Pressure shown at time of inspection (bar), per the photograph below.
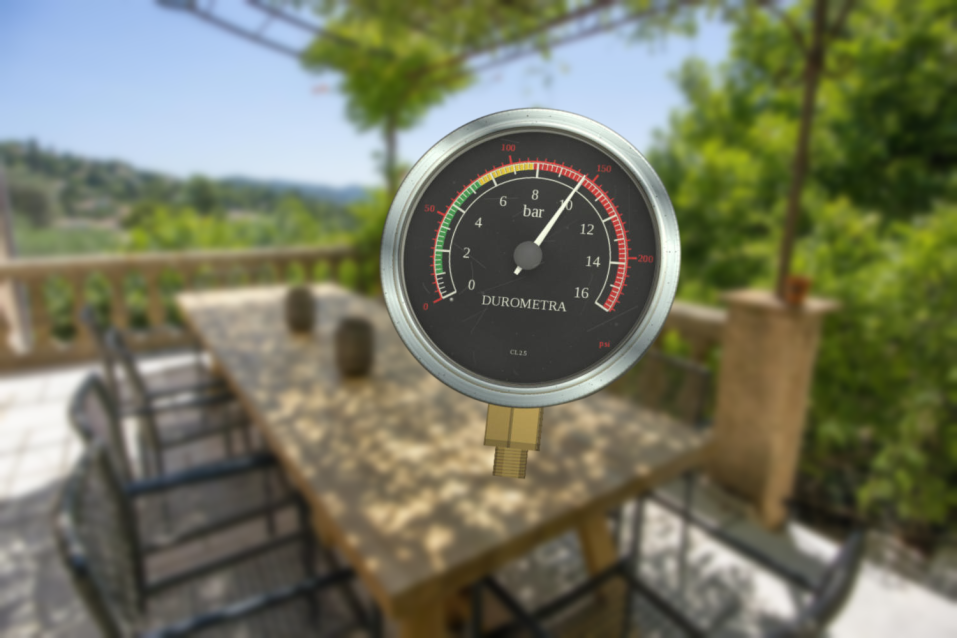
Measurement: 10 bar
